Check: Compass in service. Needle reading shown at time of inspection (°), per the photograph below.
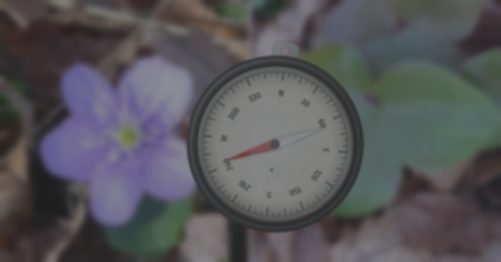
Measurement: 245 °
